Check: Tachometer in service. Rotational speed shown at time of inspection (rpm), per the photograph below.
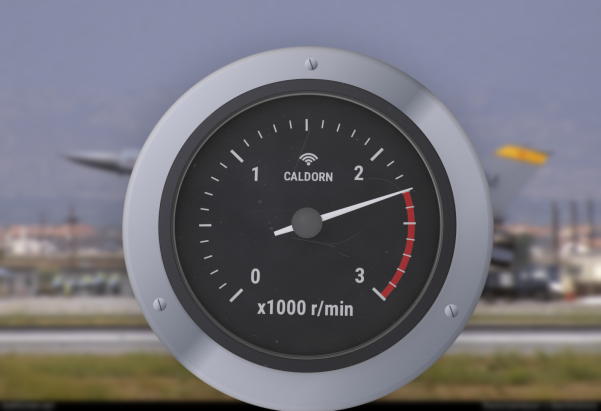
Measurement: 2300 rpm
